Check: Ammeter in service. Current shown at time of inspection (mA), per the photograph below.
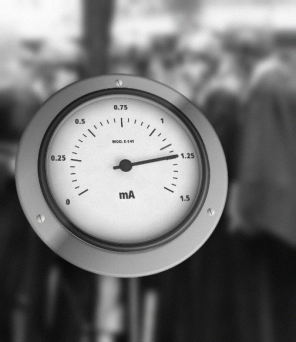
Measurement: 1.25 mA
